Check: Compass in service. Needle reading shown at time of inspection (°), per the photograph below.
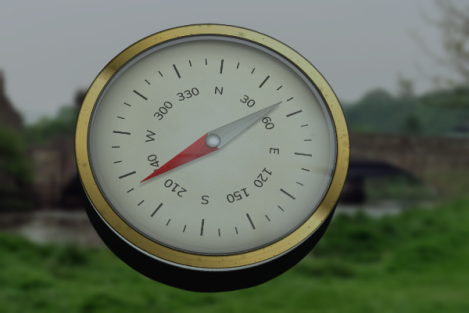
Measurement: 230 °
